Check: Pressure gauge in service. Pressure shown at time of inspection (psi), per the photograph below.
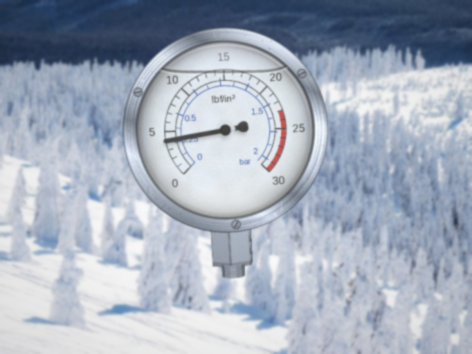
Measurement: 4 psi
